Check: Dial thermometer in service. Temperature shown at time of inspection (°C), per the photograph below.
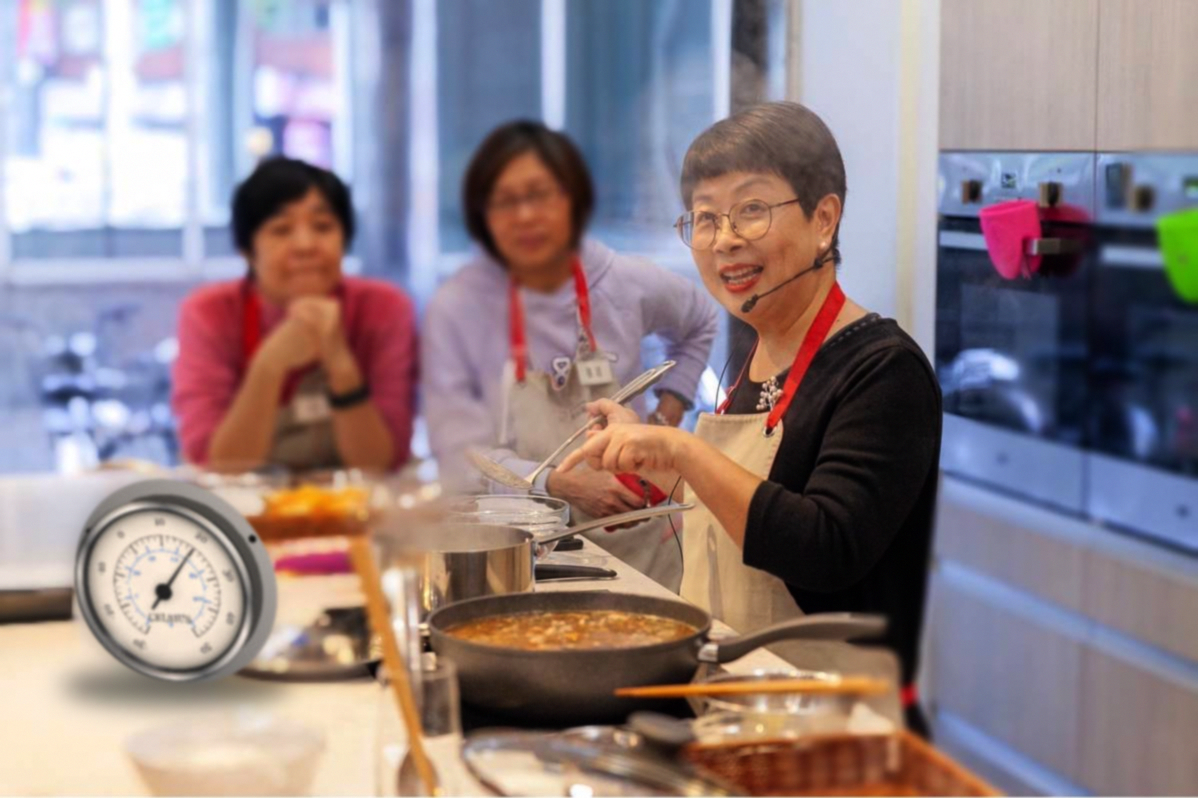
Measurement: 20 °C
